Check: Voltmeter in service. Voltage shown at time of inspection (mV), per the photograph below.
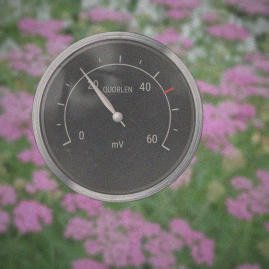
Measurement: 20 mV
